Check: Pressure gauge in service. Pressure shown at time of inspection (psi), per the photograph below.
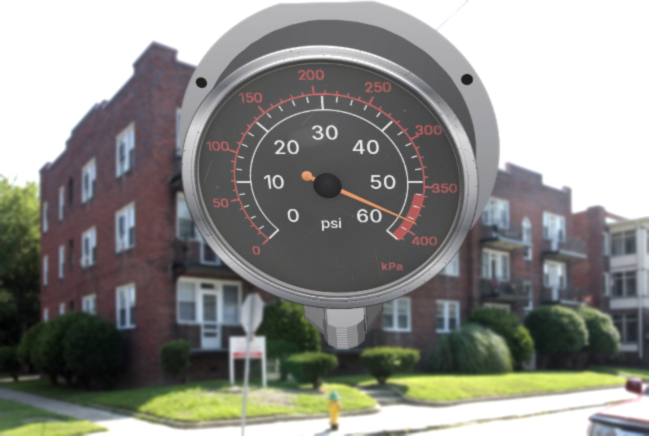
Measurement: 56 psi
